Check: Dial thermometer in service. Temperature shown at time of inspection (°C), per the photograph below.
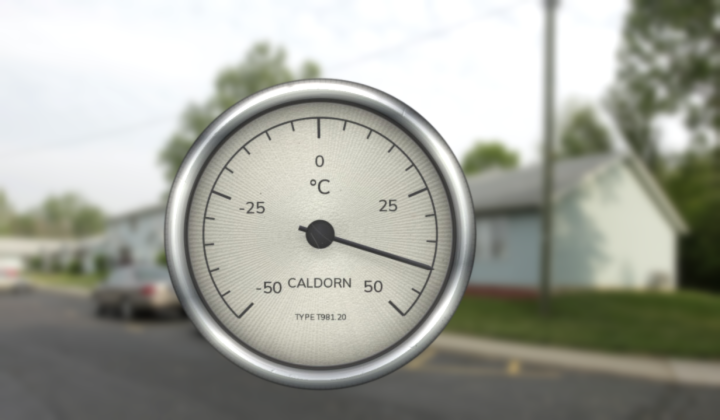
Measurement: 40 °C
